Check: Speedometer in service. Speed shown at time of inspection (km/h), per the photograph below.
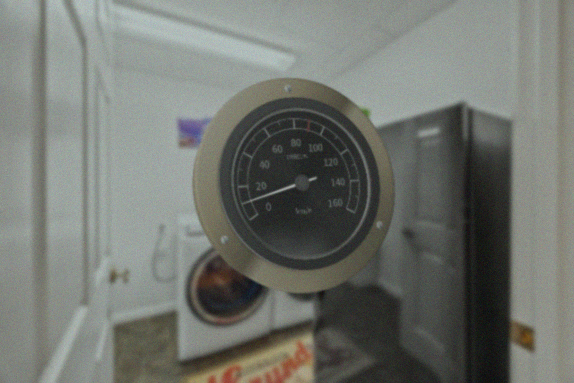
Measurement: 10 km/h
